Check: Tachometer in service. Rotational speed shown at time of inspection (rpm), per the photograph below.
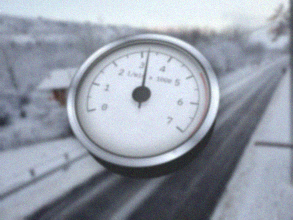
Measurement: 3250 rpm
